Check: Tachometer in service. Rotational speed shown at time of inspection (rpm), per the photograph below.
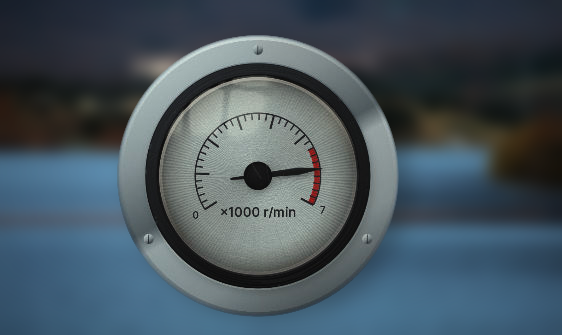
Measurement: 6000 rpm
